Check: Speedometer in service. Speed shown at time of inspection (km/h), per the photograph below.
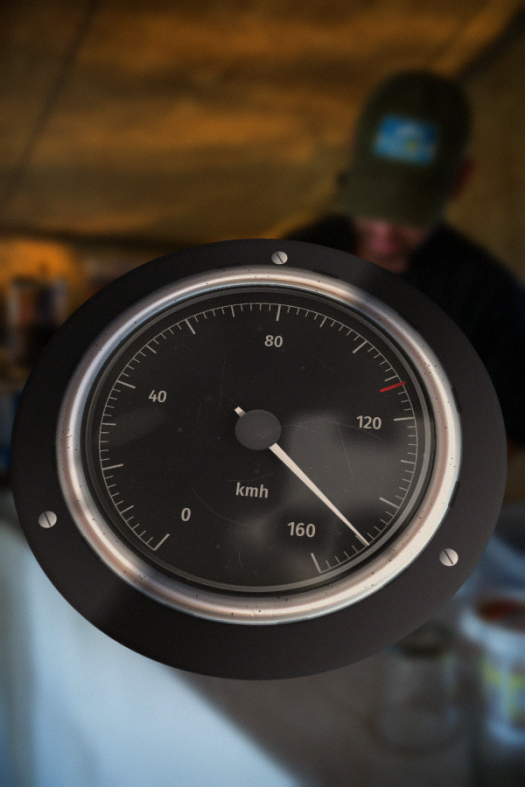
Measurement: 150 km/h
